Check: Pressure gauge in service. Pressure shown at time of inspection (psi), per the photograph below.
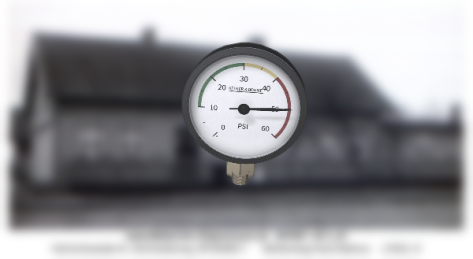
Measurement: 50 psi
